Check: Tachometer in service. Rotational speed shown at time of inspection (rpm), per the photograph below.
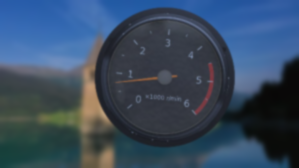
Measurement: 750 rpm
